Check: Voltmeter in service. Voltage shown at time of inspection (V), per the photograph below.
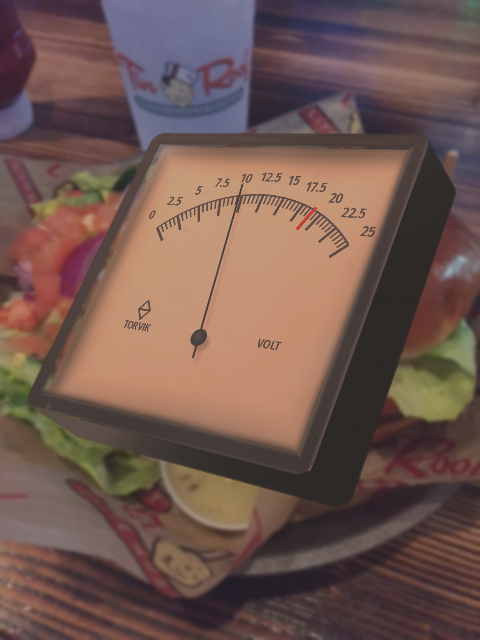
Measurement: 10 V
